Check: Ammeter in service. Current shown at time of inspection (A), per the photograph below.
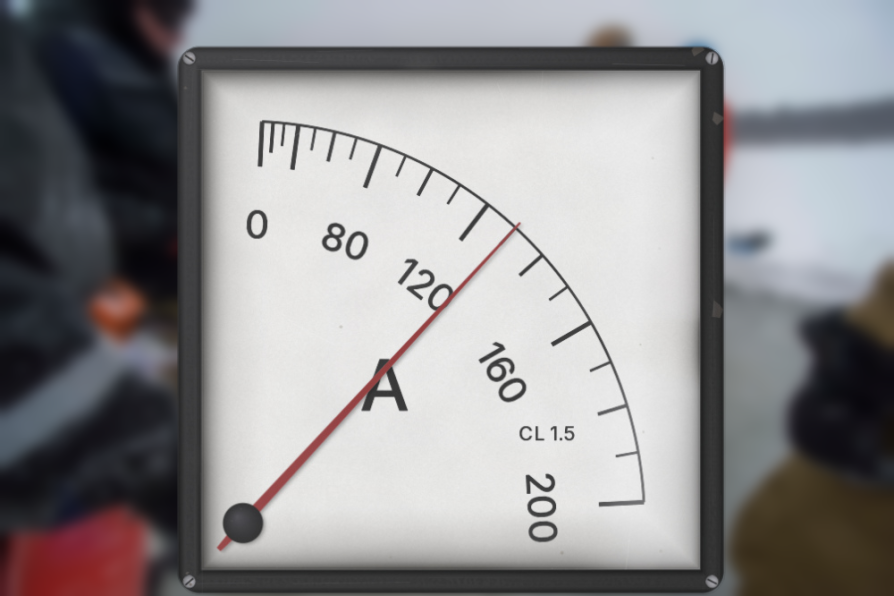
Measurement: 130 A
